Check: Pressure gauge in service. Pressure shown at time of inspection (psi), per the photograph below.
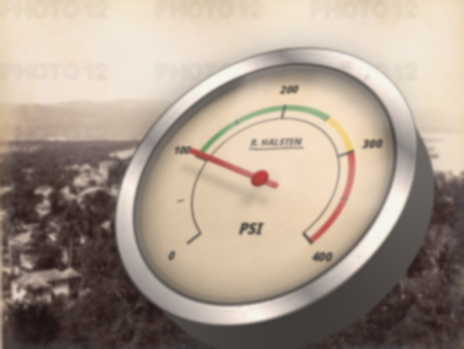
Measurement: 100 psi
